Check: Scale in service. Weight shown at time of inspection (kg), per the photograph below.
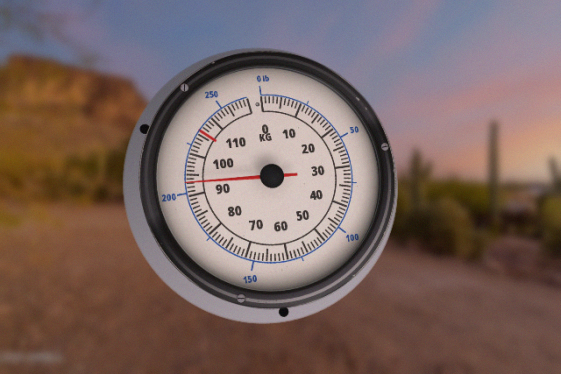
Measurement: 93 kg
